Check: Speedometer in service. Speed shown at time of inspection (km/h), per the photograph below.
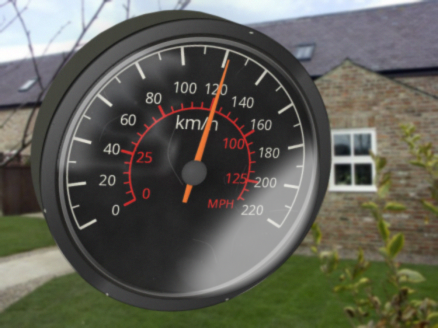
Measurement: 120 km/h
